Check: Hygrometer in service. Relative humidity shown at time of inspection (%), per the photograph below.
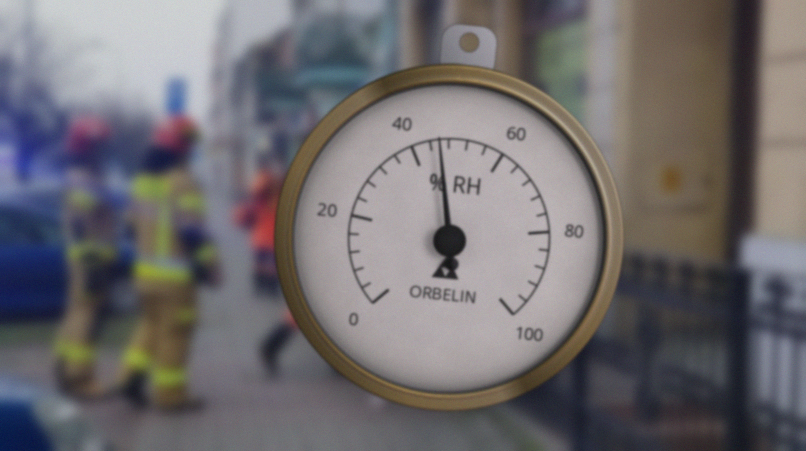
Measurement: 46 %
